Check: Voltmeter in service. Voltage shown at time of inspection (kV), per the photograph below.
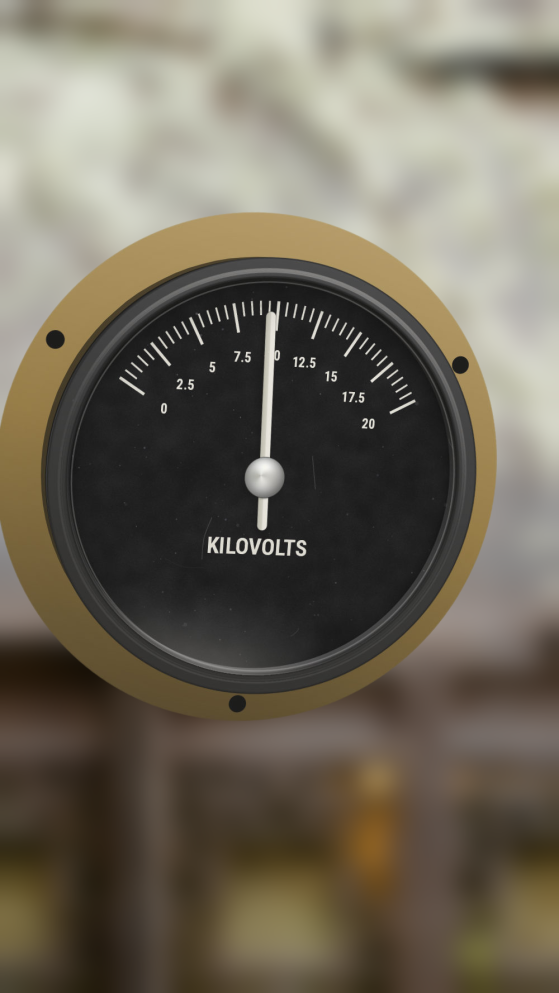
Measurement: 9.5 kV
